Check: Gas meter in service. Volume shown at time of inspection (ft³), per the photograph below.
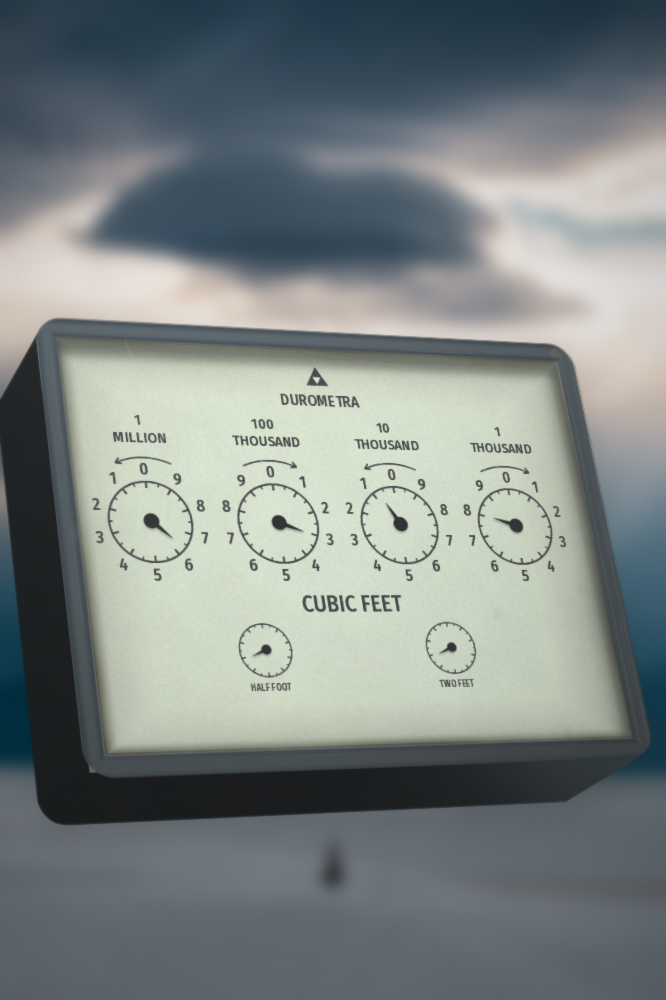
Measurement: 630800 ft³
